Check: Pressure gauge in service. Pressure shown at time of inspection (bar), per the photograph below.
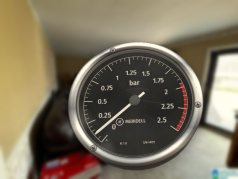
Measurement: 0.1 bar
